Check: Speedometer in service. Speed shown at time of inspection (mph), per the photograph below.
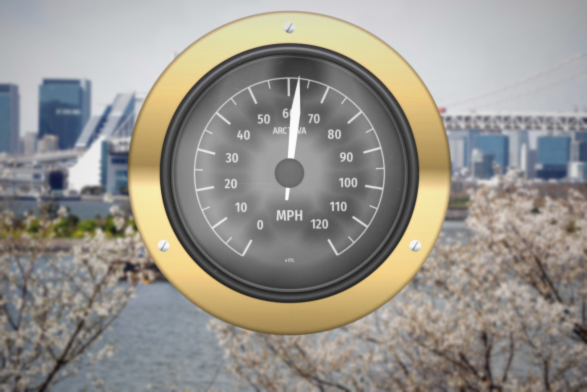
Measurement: 62.5 mph
